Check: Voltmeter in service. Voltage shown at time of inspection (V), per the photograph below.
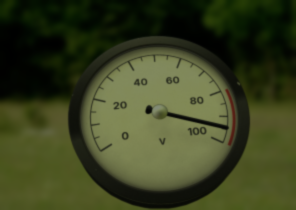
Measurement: 95 V
